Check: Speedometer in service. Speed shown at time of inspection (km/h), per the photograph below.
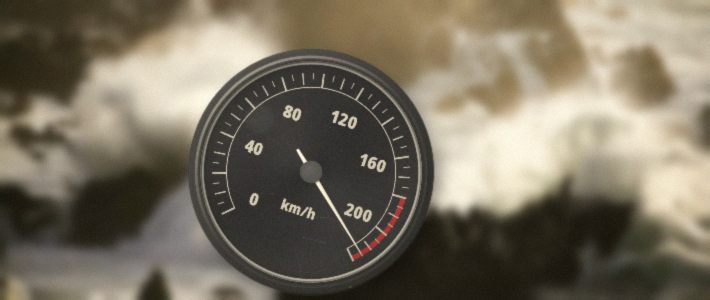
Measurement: 215 km/h
